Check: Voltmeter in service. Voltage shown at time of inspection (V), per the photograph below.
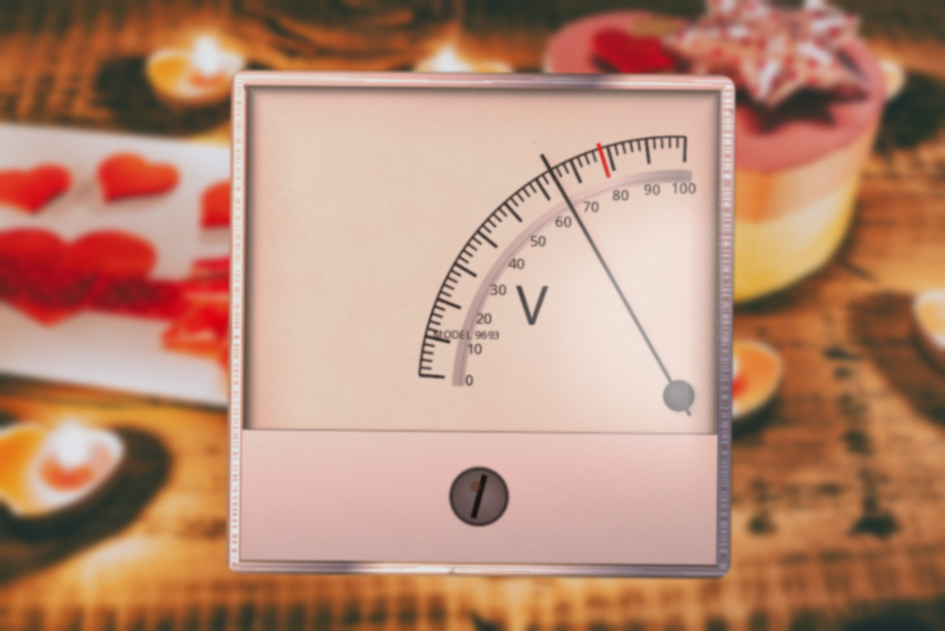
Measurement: 64 V
